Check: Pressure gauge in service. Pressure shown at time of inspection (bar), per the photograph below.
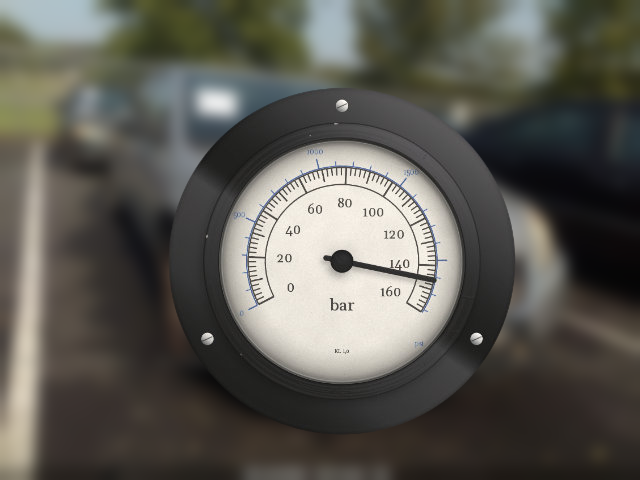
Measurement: 146 bar
